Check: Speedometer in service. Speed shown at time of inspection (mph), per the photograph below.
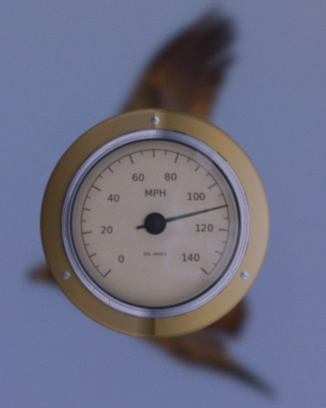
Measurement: 110 mph
